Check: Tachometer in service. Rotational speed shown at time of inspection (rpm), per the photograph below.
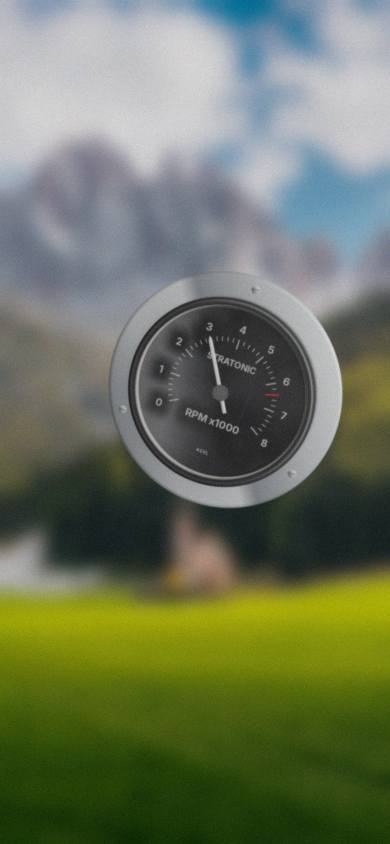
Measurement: 3000 rpm
